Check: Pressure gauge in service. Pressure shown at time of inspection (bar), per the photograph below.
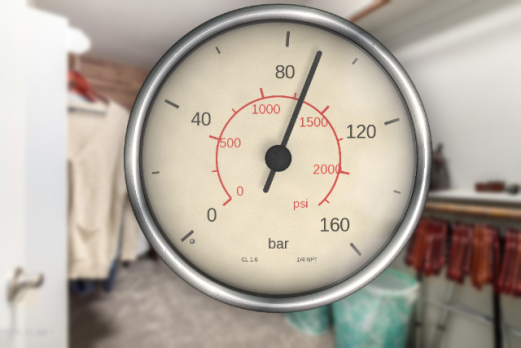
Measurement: 90 bar
